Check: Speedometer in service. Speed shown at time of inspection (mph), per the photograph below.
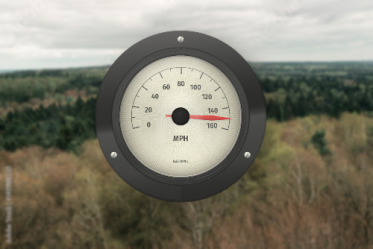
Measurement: 150 mph
